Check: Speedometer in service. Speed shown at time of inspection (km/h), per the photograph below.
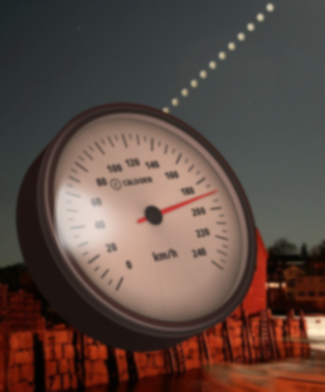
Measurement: 190 km/h
